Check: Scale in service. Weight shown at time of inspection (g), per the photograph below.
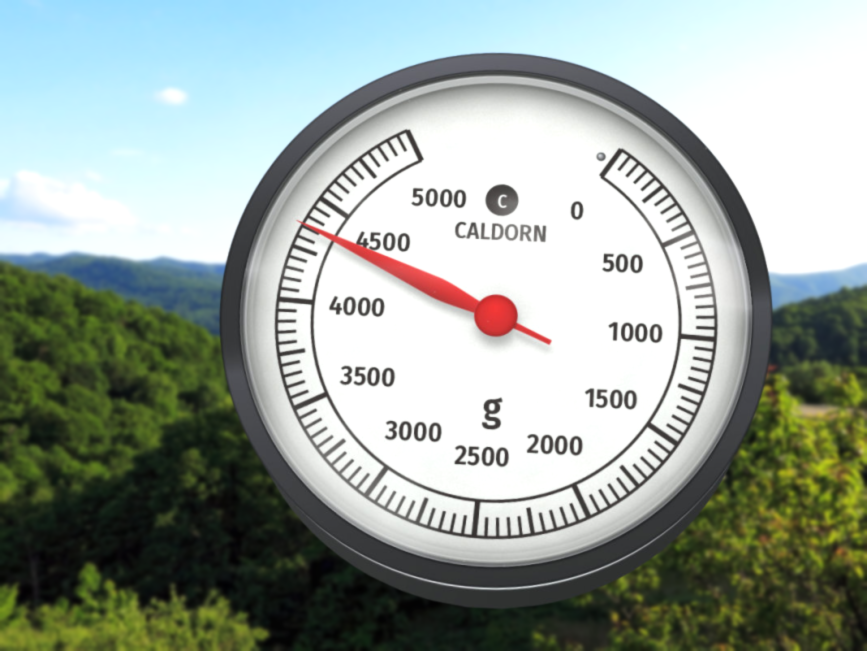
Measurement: 4350 g
